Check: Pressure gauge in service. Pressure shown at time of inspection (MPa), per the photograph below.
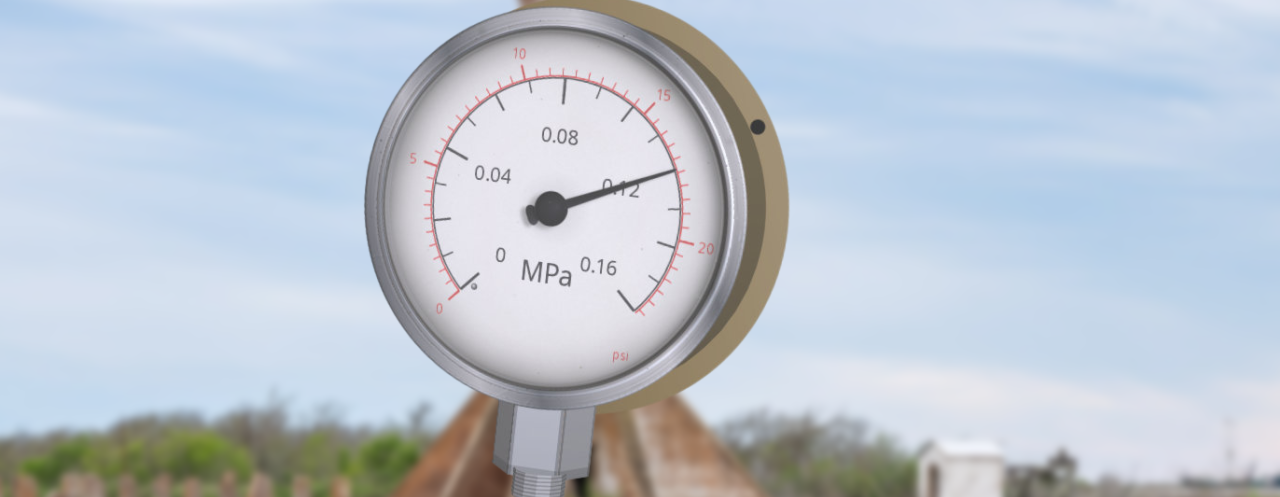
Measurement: 0.12 MPa
